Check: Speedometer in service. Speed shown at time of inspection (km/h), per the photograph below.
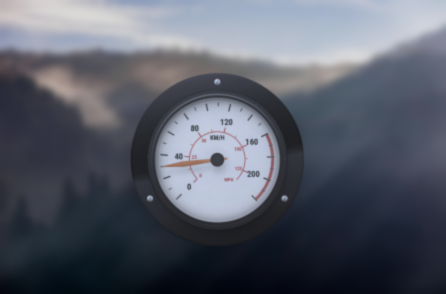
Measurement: 30 km/h
